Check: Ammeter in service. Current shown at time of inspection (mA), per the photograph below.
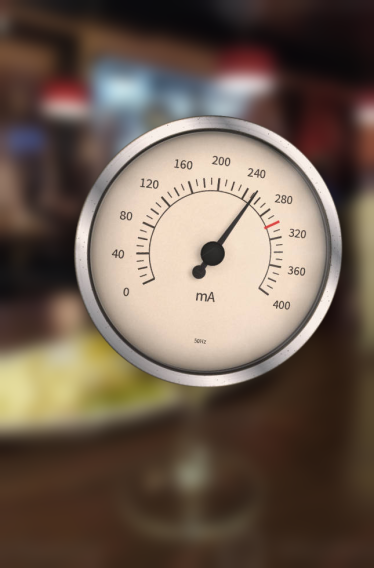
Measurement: 250 mA
